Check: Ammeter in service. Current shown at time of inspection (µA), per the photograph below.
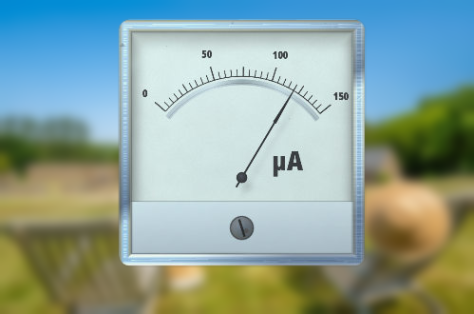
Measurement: 120 µA
